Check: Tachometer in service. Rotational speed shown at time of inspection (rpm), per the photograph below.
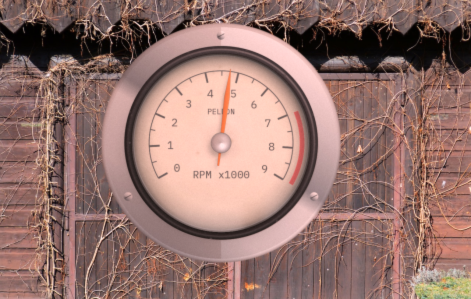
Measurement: 4750 rpm
